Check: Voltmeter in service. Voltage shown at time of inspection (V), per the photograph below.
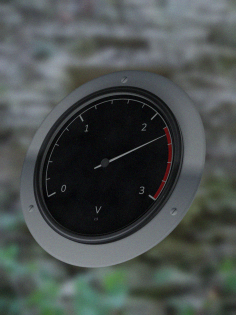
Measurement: 2.3 V
